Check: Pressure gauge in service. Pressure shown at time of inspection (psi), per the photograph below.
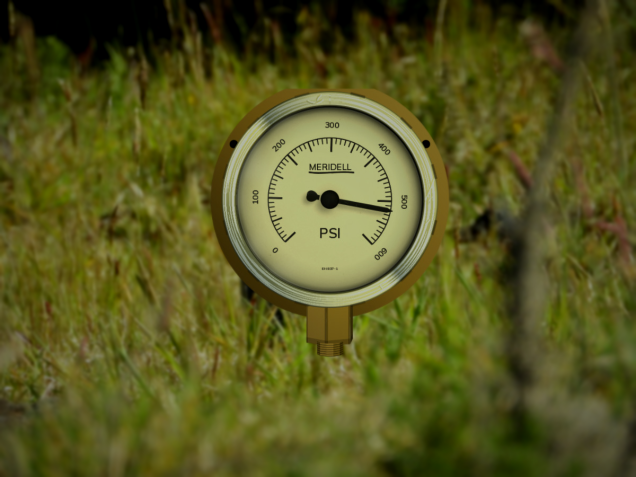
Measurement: 520 psi
